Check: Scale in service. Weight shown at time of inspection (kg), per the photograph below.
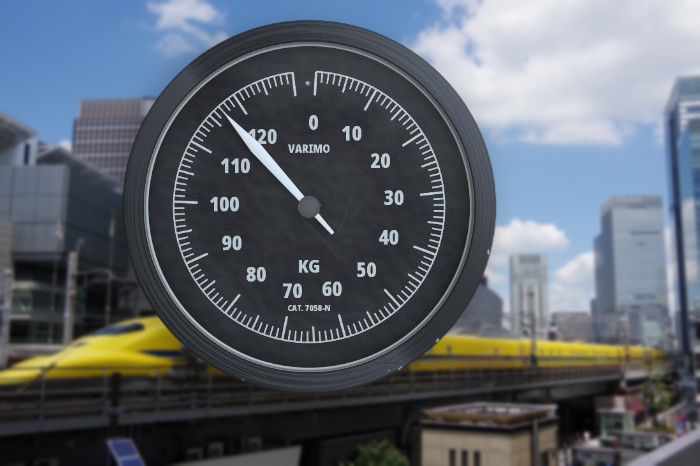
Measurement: 117 kg
